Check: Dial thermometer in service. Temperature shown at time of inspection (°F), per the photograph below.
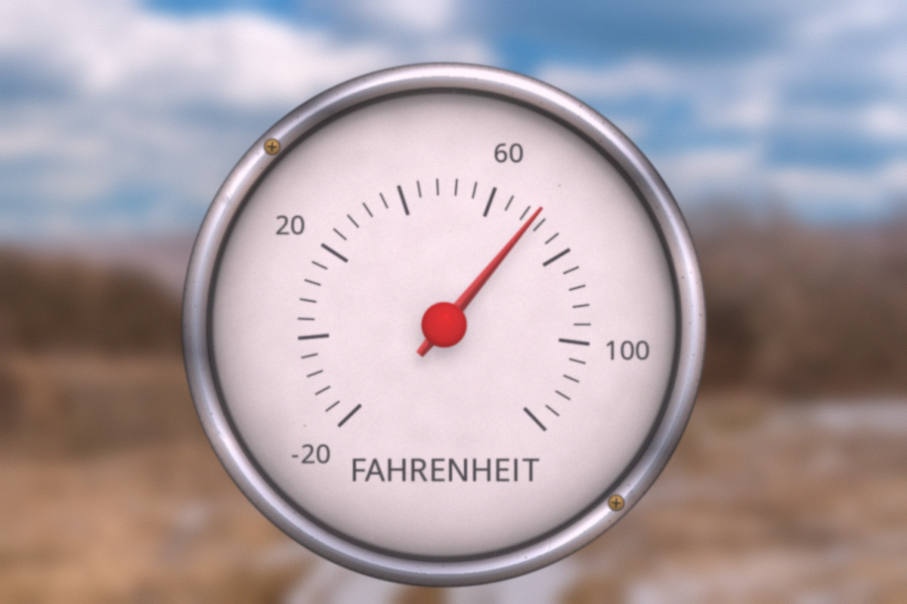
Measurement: 70 °F
